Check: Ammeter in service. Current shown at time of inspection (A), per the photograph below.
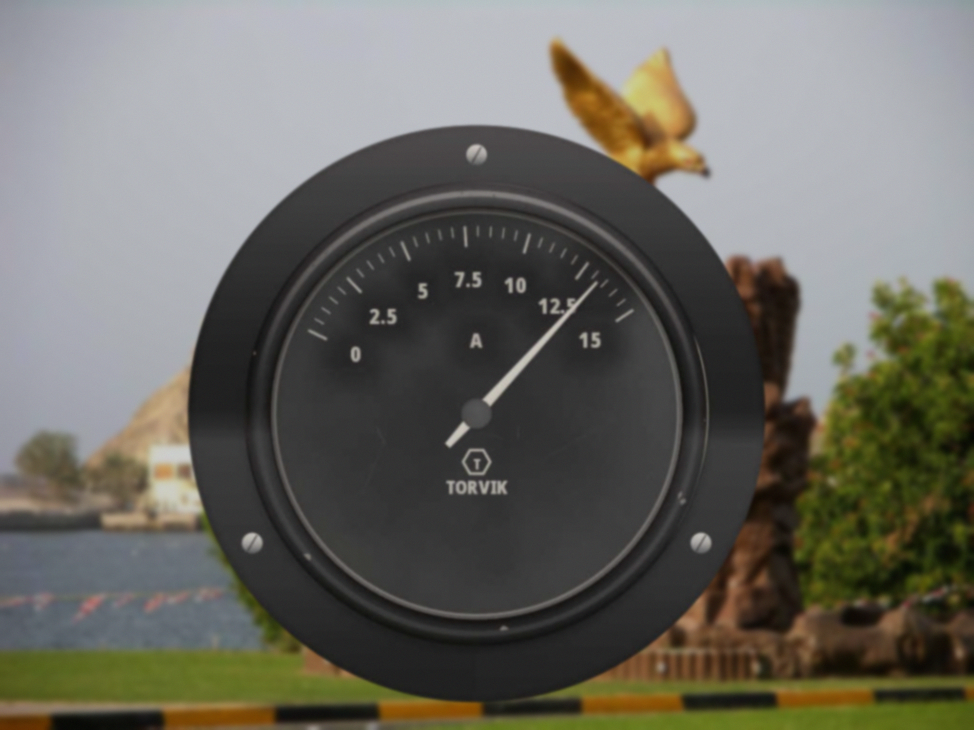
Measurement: 13.25 A
